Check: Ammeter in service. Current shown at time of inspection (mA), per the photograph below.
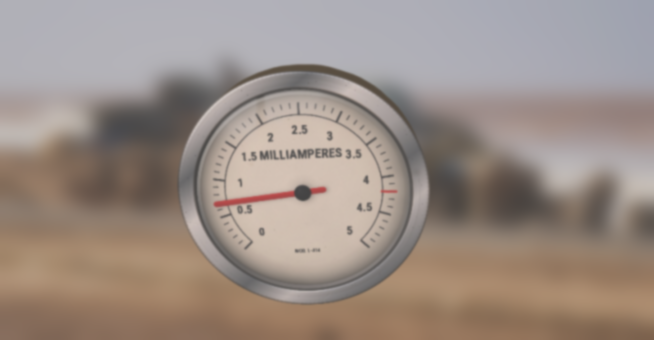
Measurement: 0.7 mA
